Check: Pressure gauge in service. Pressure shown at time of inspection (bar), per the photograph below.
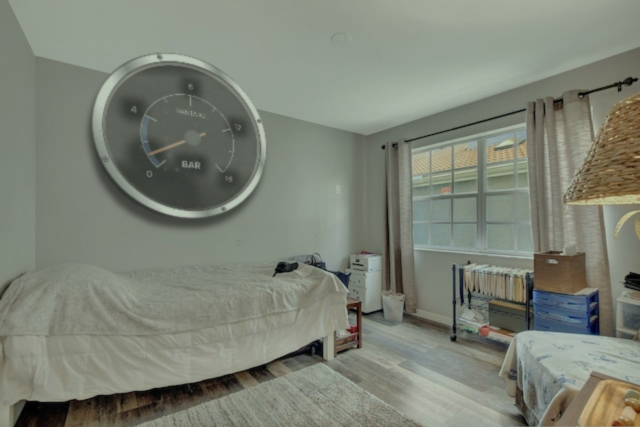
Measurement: 1 bar
